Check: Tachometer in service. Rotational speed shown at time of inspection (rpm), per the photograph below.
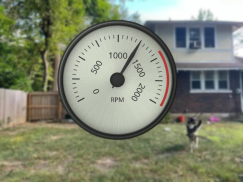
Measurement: 1250 rpm
